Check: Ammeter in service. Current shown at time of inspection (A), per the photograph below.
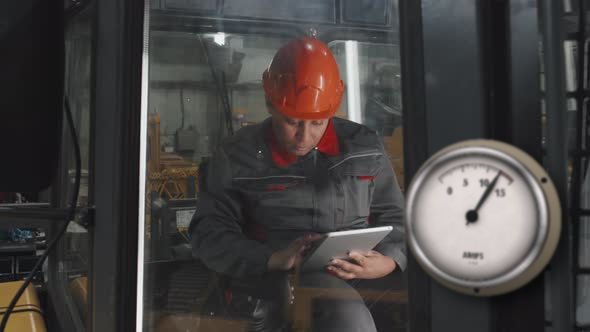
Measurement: 12.5 A
